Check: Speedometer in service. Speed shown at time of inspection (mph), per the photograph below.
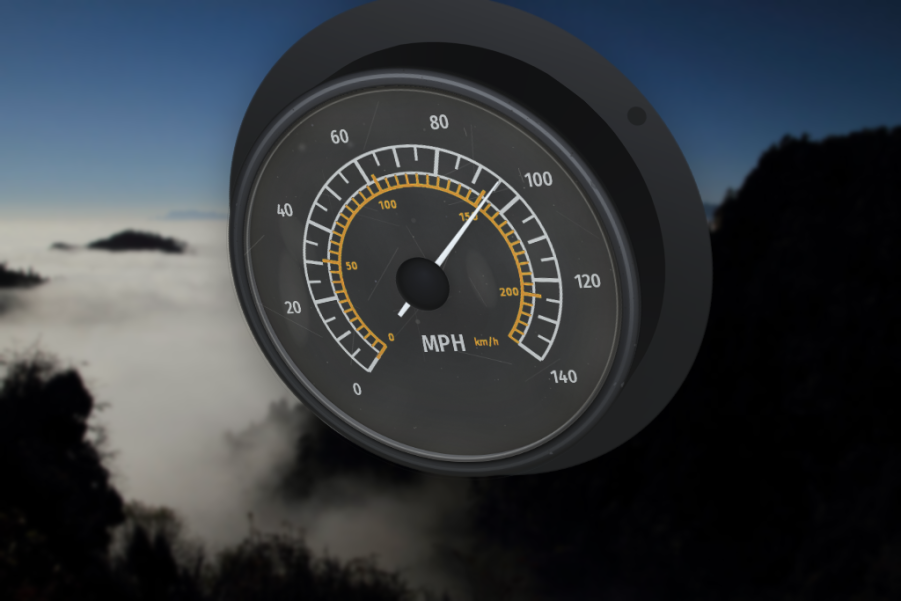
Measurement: 95 mph
